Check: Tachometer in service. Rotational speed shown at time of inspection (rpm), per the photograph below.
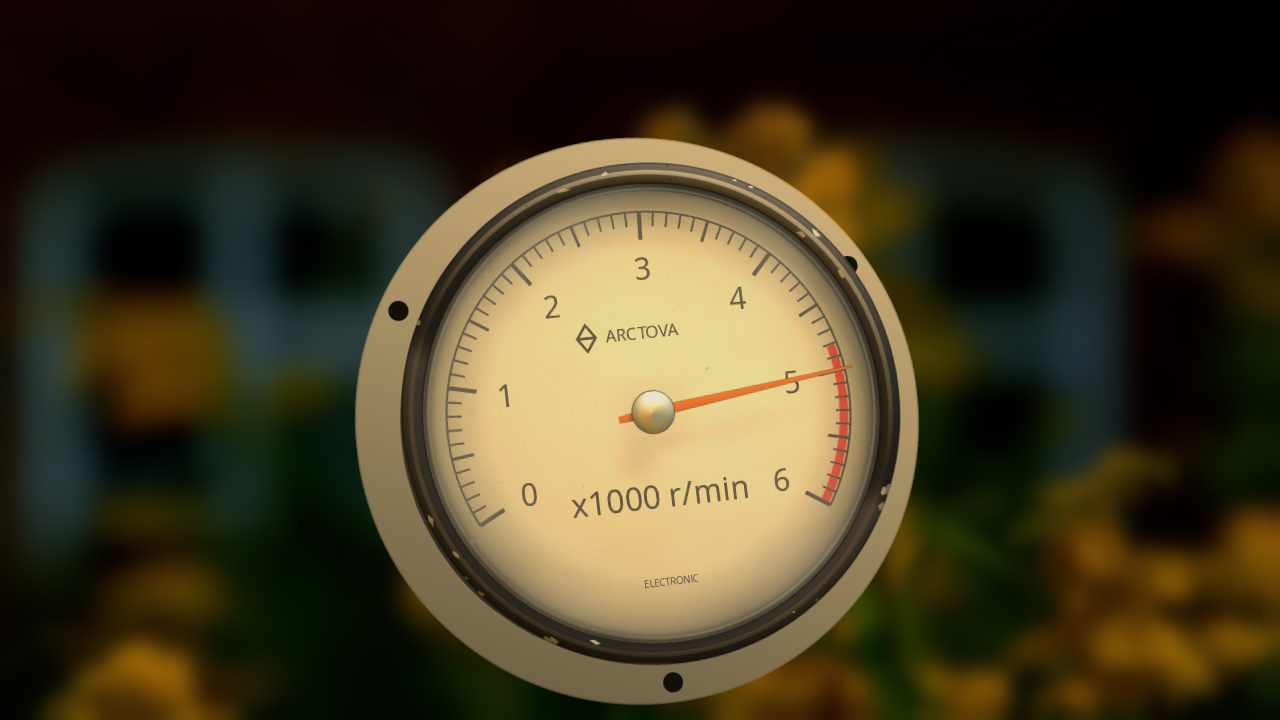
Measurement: 5000 rpm
